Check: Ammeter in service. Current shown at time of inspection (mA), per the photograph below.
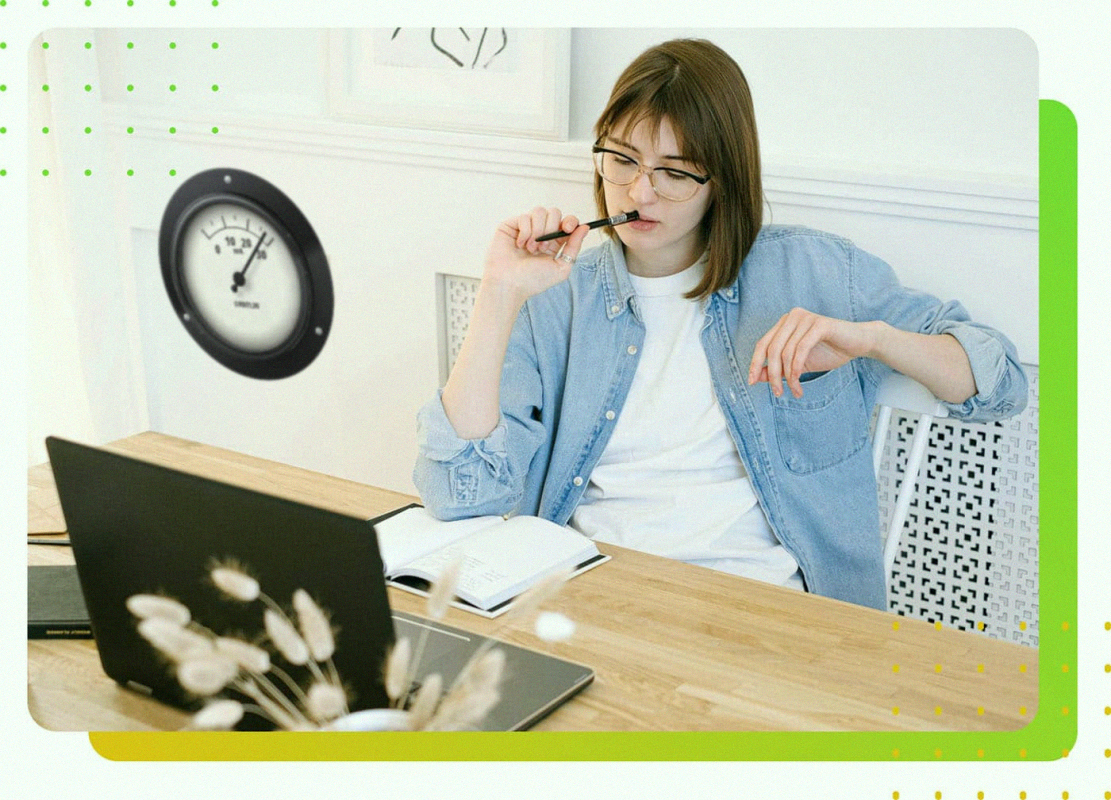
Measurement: 27.5 mA
